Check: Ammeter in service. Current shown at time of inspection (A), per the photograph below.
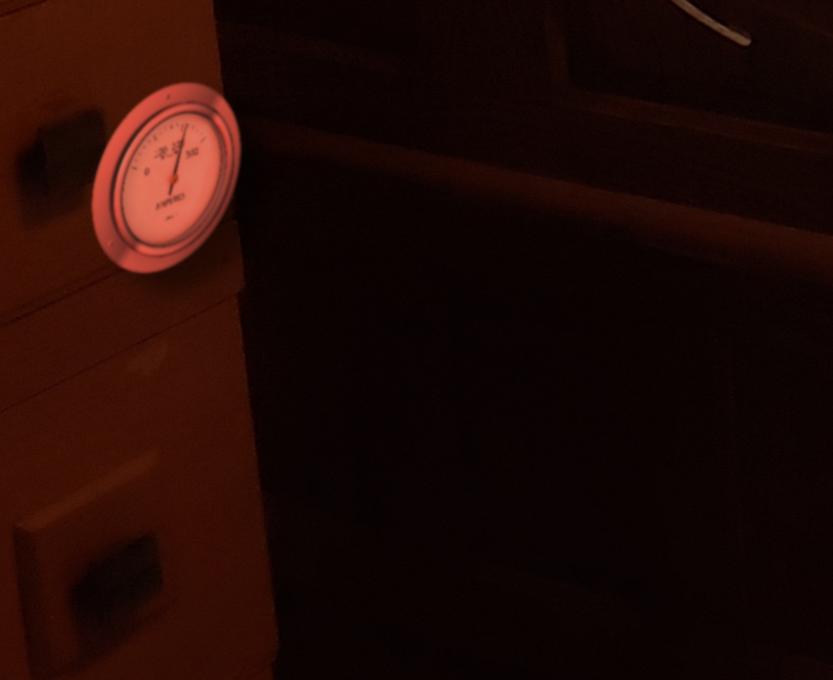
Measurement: 200 A
